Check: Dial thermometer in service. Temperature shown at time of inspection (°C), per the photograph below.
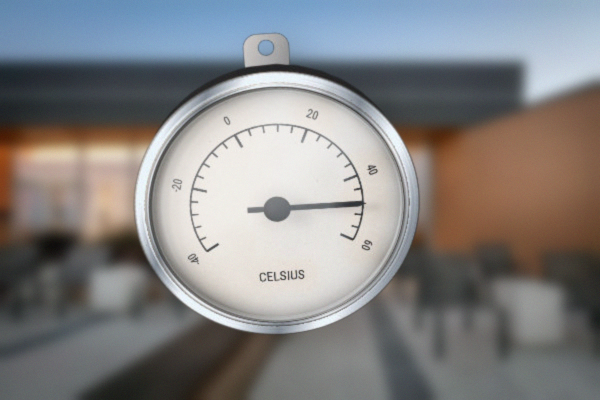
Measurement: 48 °C
